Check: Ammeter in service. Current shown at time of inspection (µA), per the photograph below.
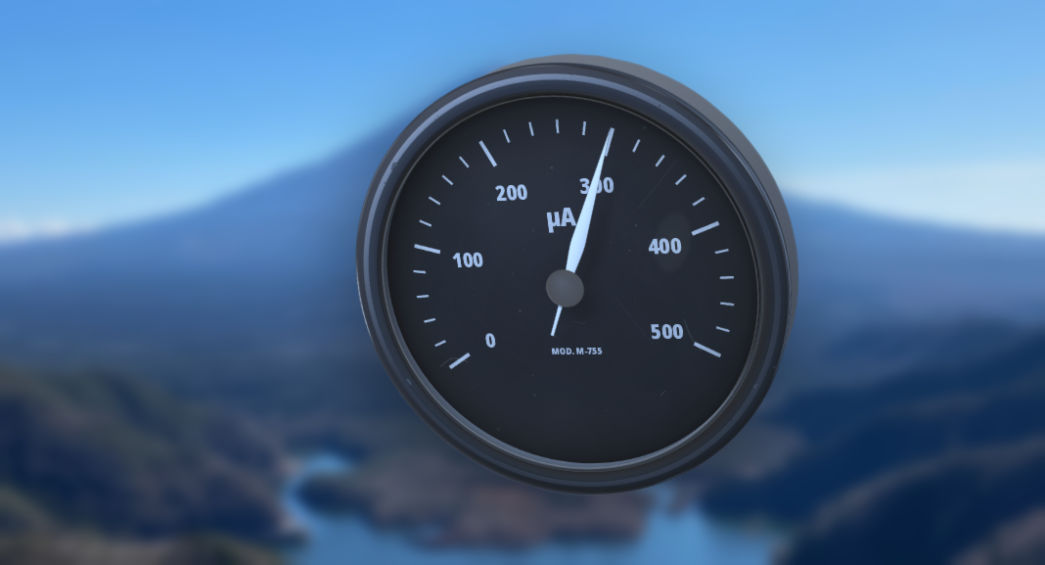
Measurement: 300 µA
